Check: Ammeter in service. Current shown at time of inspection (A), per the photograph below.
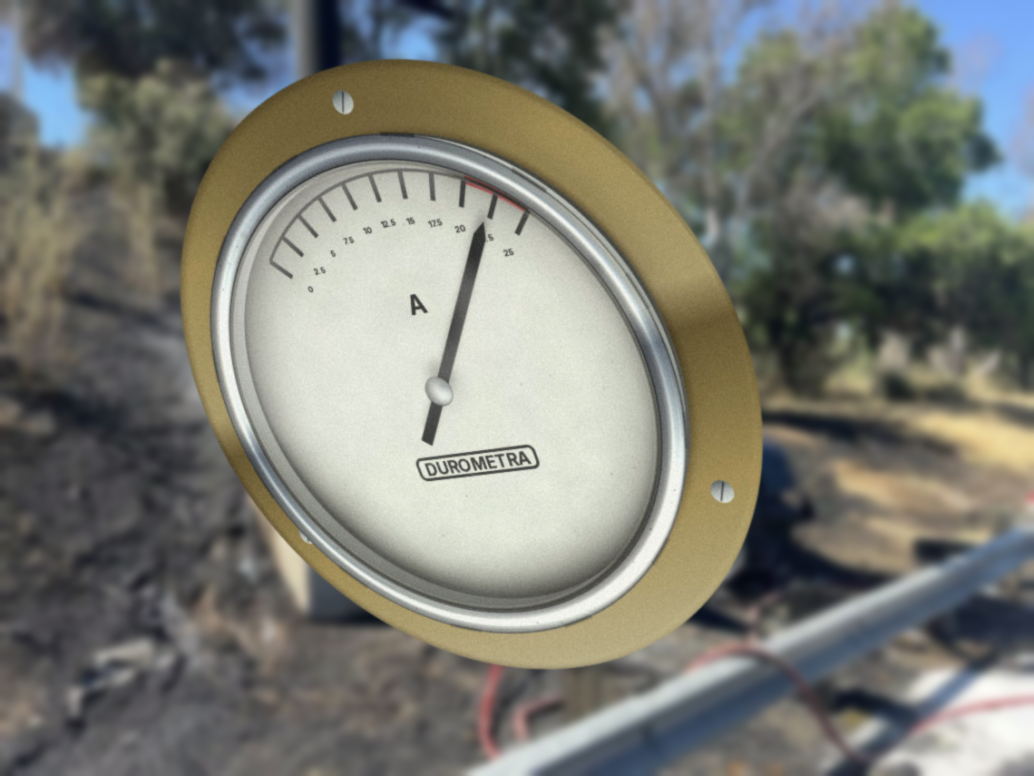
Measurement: 22.5 A
